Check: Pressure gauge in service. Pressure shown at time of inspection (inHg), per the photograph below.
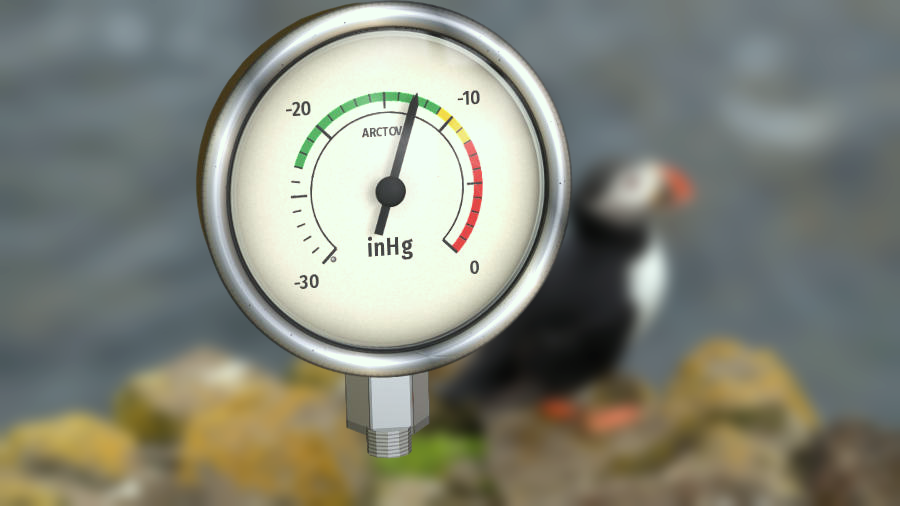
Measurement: -13 inHg
